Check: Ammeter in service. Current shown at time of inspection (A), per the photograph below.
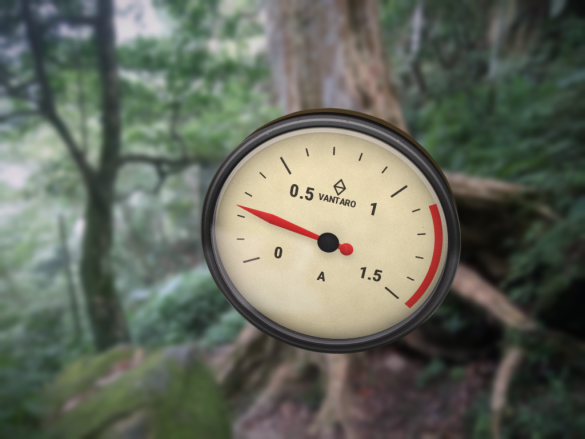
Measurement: 0.25 A
